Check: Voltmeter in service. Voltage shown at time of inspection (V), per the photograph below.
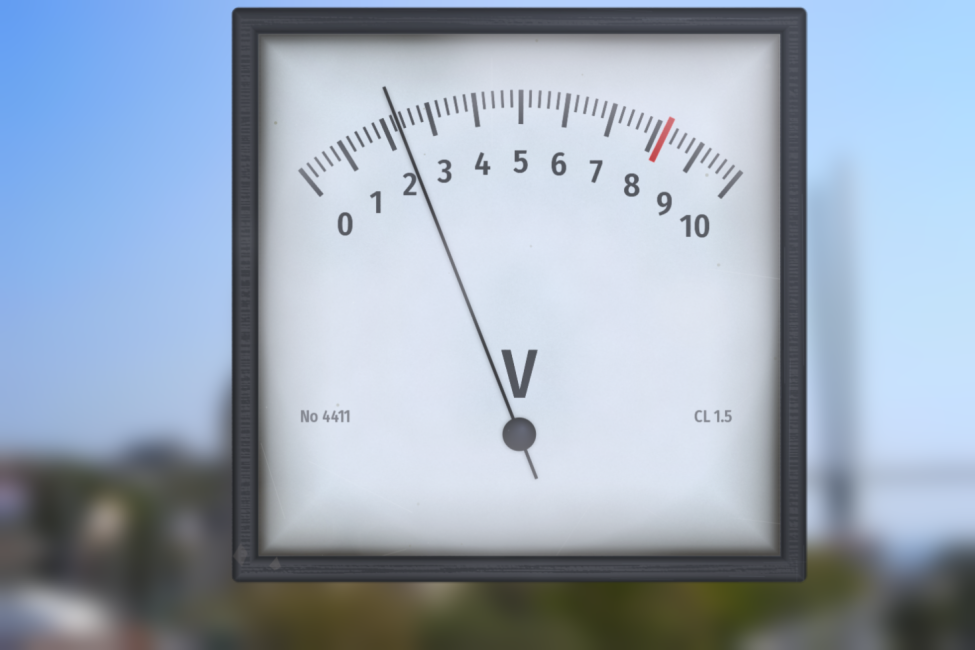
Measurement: 2.3 V
